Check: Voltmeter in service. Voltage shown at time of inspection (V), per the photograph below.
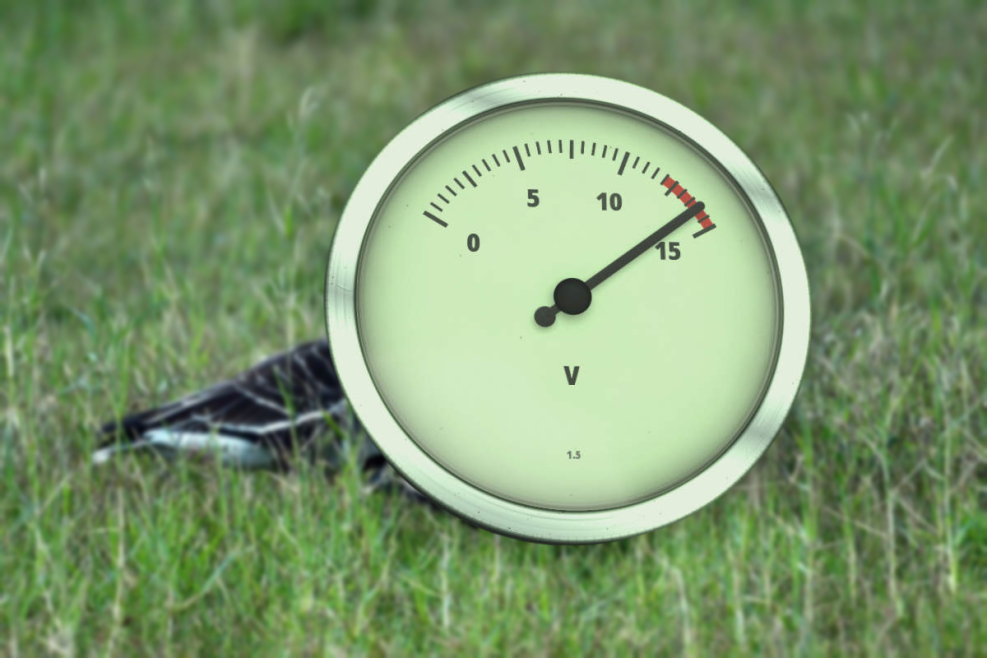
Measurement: 14 V
